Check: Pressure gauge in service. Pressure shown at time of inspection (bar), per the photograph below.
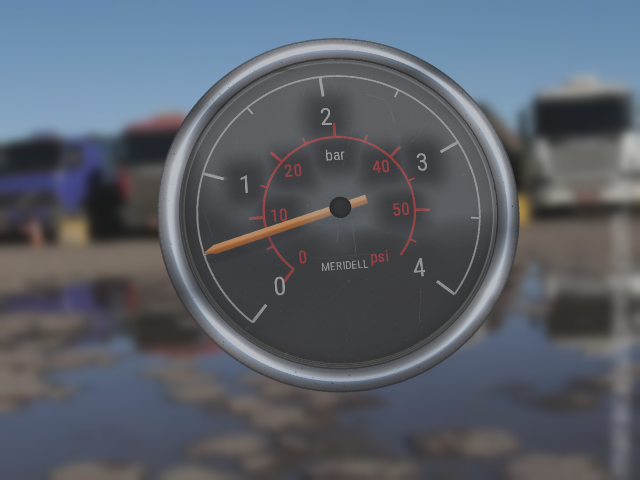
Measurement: 0.5 bar
